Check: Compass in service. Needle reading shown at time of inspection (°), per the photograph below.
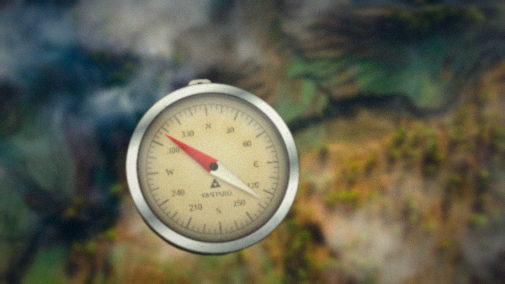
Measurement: 310 °
